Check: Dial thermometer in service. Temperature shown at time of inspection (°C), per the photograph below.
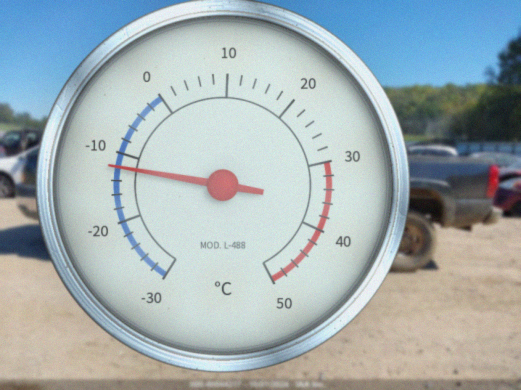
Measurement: -12 °C
